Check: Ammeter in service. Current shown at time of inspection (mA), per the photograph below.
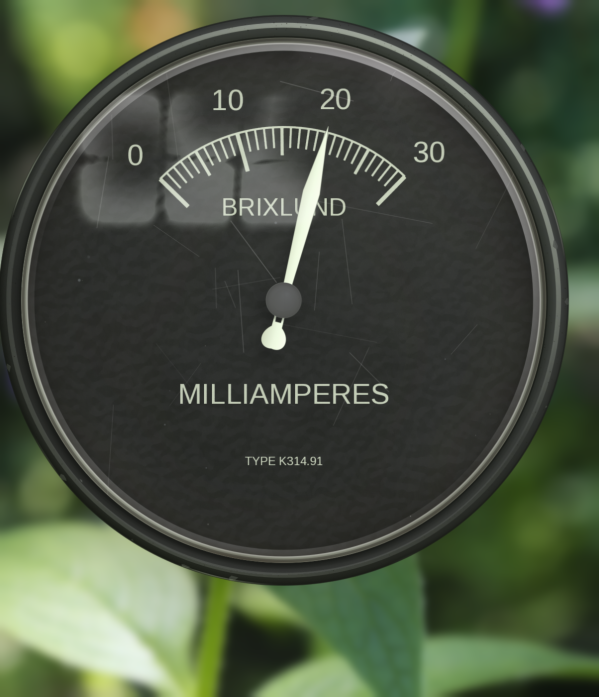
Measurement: 20 mA
